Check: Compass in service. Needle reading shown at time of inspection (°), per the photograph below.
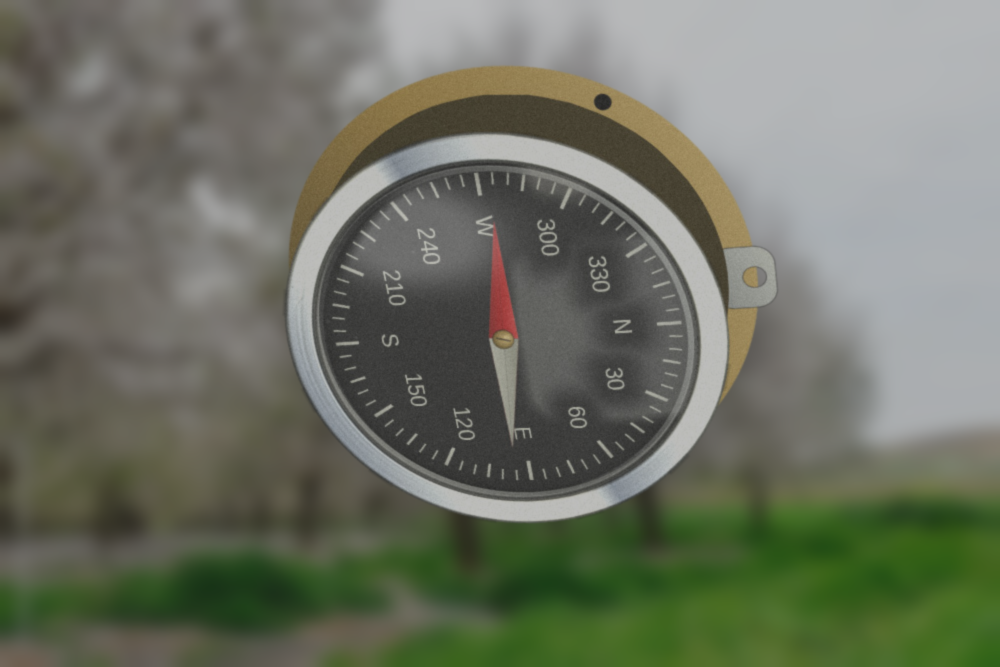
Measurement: 275 °
